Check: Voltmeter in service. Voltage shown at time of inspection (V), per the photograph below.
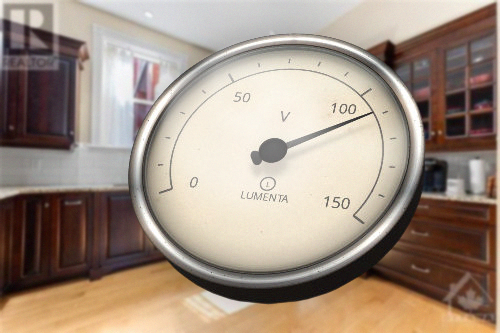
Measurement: 110 V
